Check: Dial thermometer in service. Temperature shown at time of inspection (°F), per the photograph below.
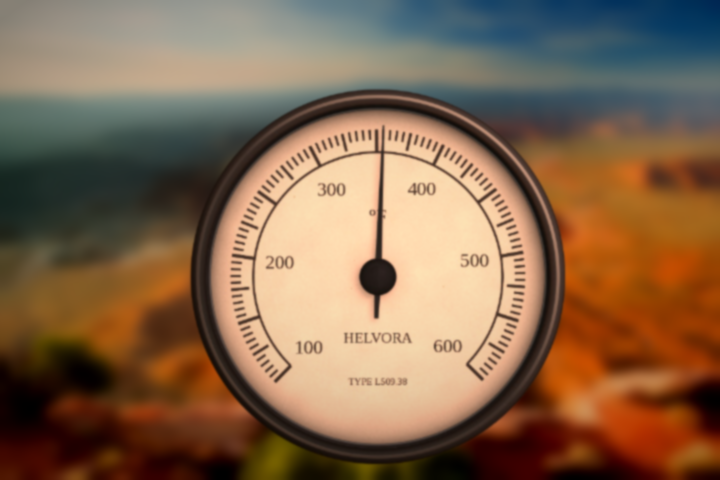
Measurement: 355 °F
